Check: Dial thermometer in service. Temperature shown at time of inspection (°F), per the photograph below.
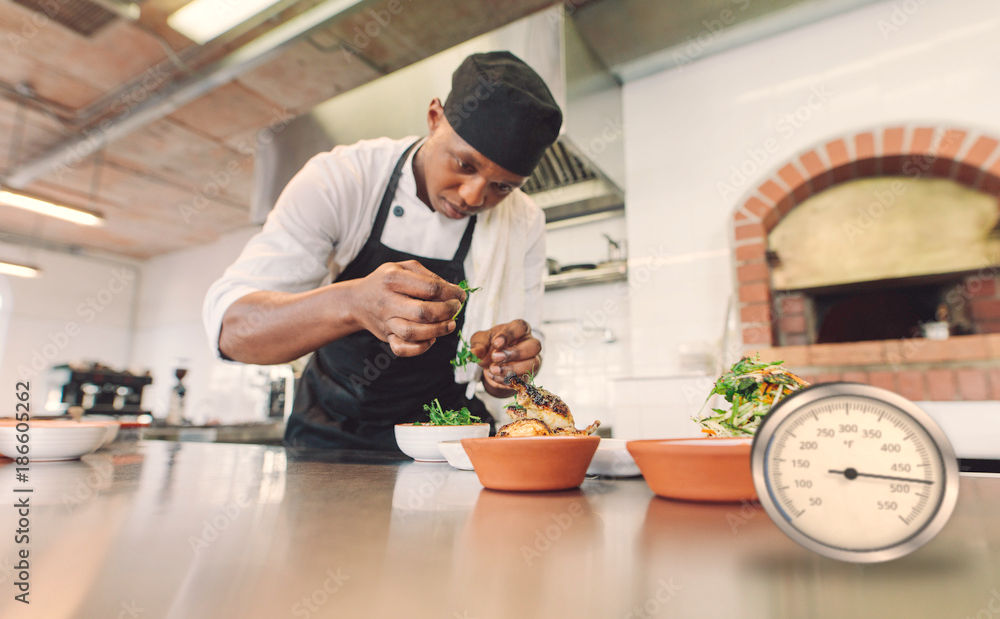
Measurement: 475 °F
